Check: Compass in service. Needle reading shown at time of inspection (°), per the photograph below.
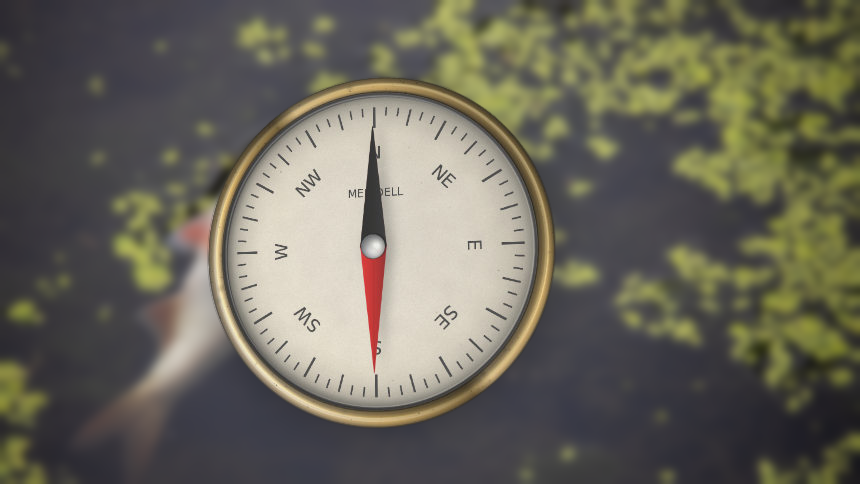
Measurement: 180 °
